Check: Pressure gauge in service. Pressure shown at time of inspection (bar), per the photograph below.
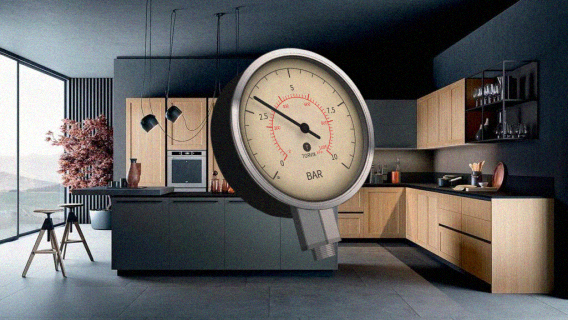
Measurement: 3 bar
